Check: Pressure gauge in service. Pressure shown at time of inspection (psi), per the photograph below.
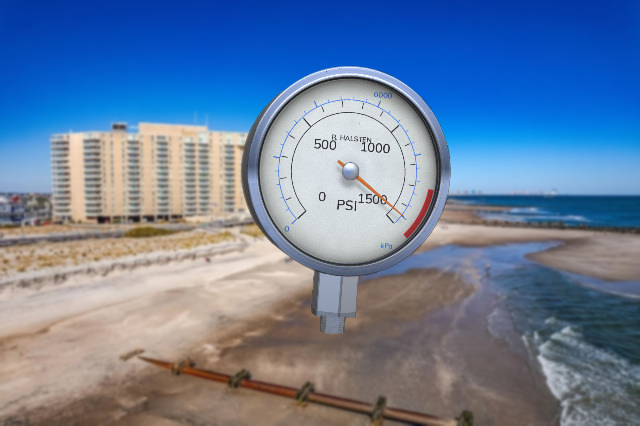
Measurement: 1450 psi
